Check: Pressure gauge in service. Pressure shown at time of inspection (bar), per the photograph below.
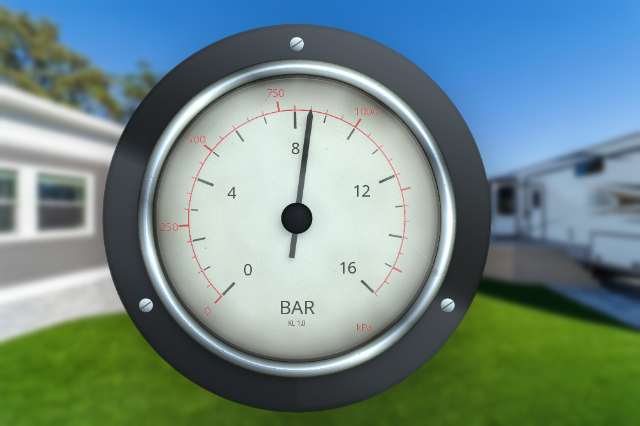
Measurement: 8.5 bar
